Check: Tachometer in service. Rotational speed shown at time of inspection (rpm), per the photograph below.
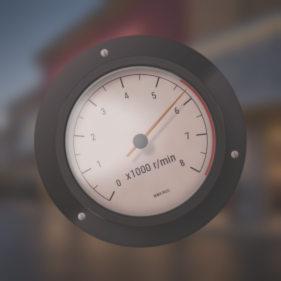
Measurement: 5750 rpm
